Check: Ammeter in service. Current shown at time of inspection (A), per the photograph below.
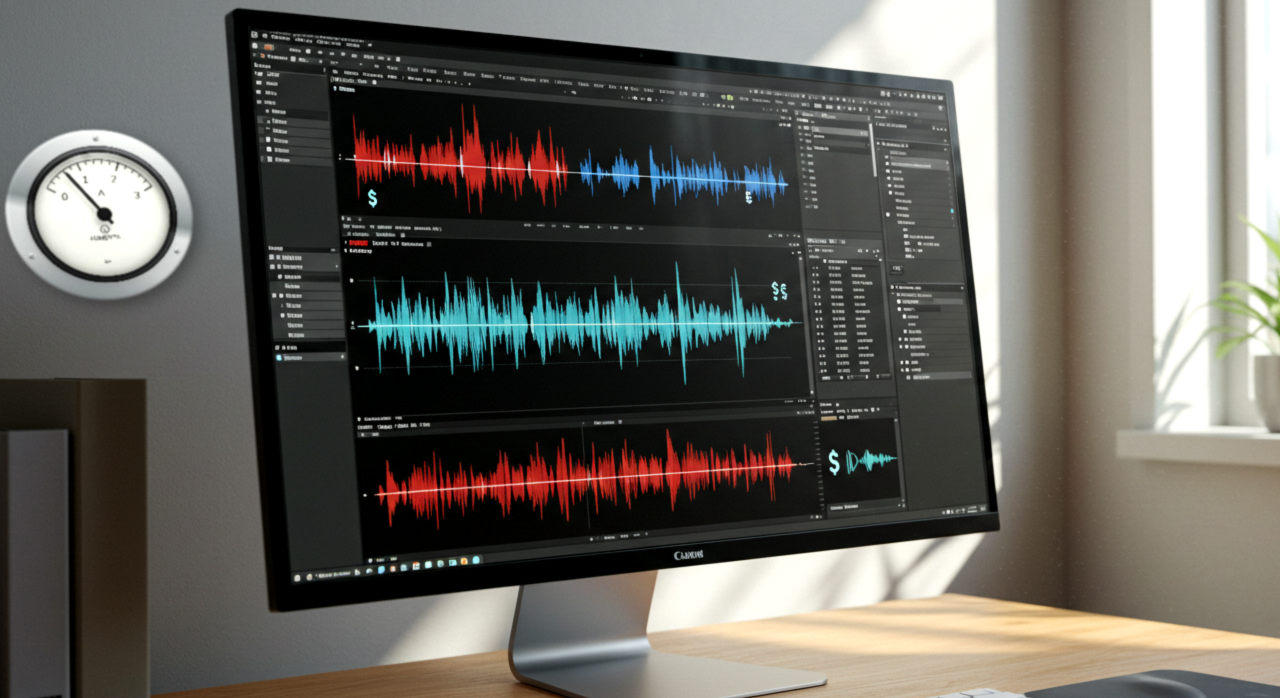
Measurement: 0.6 A
